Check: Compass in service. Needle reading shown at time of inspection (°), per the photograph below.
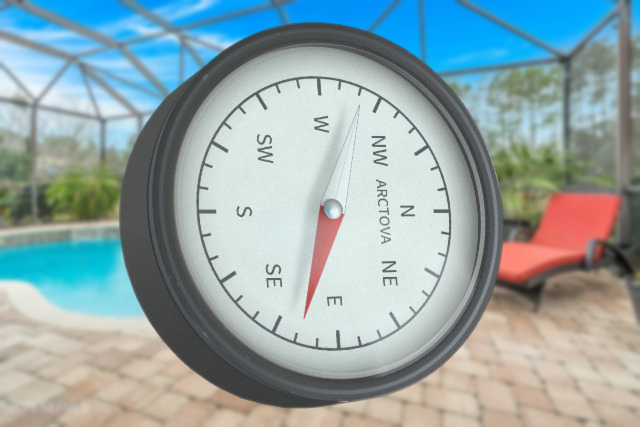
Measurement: 110 °
